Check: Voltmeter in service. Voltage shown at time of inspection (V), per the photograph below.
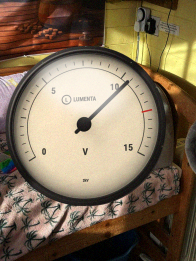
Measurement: 10.5 V
